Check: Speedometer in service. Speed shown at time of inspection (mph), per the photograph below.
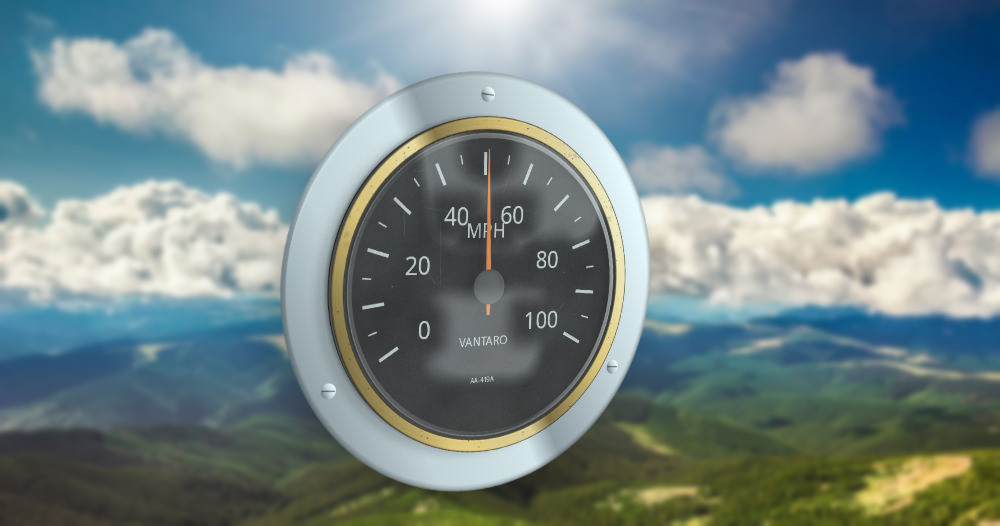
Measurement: 50 mph
